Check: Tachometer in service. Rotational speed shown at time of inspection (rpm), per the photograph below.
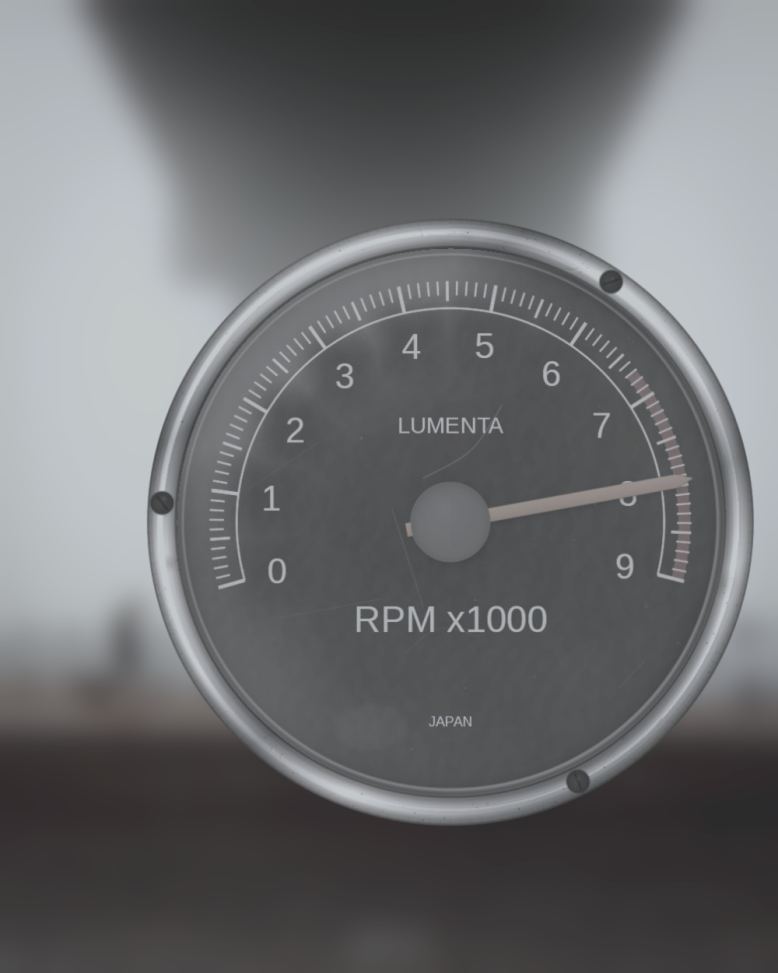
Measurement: 7950 rpm
